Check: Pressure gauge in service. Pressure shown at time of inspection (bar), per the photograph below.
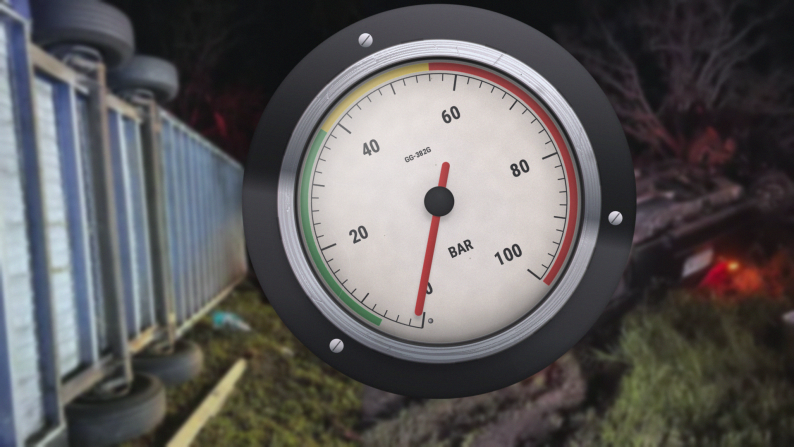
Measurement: 1 bar
